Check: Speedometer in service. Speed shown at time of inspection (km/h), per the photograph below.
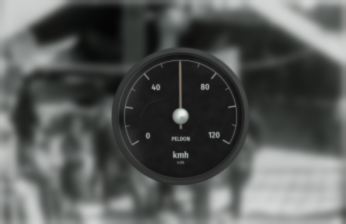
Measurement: 60 km/h
